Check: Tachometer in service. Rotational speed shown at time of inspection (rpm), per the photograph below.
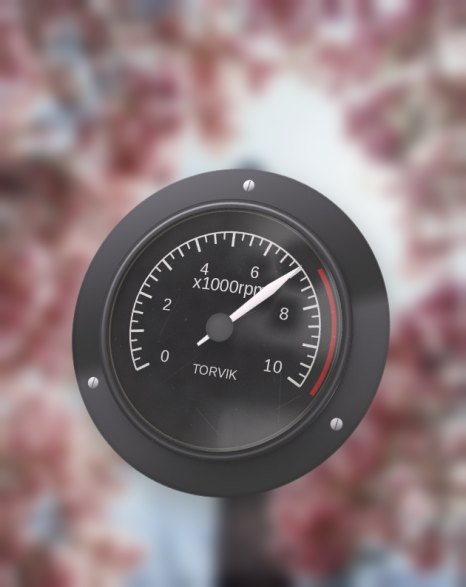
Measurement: 7000 rpm
